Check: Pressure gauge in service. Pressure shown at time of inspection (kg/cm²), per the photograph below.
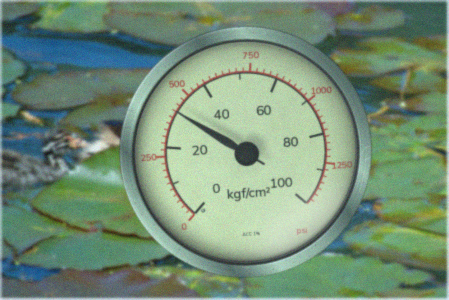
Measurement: 30 kg/cm²
